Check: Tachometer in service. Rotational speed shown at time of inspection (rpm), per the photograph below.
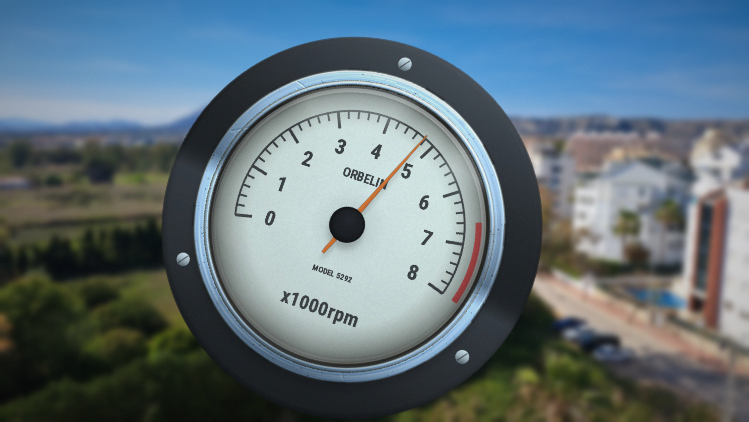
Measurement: 4800 rpm
